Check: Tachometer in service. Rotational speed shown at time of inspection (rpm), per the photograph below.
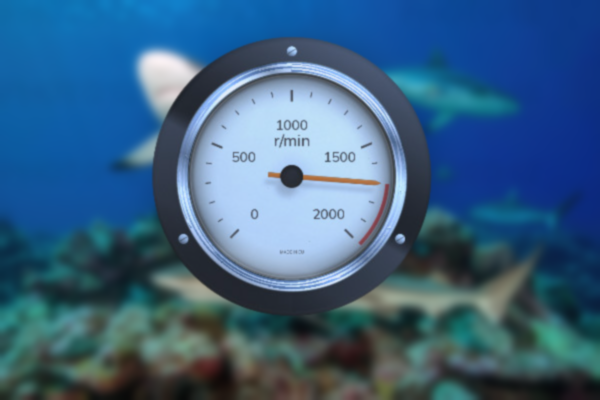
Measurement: 1700 rpm
